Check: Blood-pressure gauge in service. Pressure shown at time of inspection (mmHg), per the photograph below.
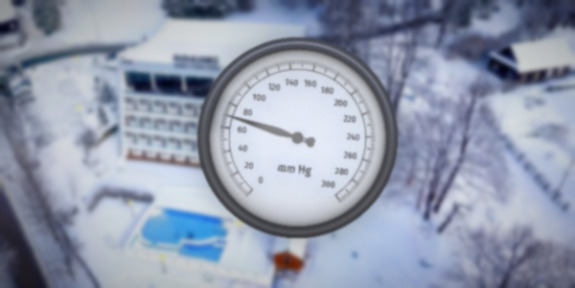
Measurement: 70 mmHg
